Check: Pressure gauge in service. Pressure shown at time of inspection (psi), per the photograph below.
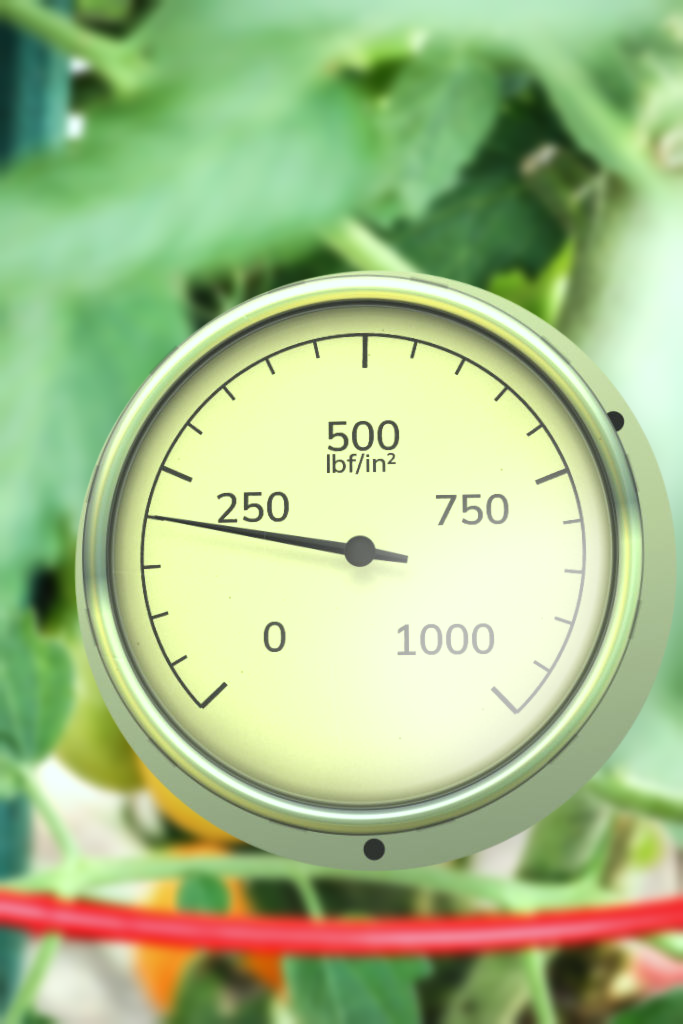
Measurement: 200 psi
